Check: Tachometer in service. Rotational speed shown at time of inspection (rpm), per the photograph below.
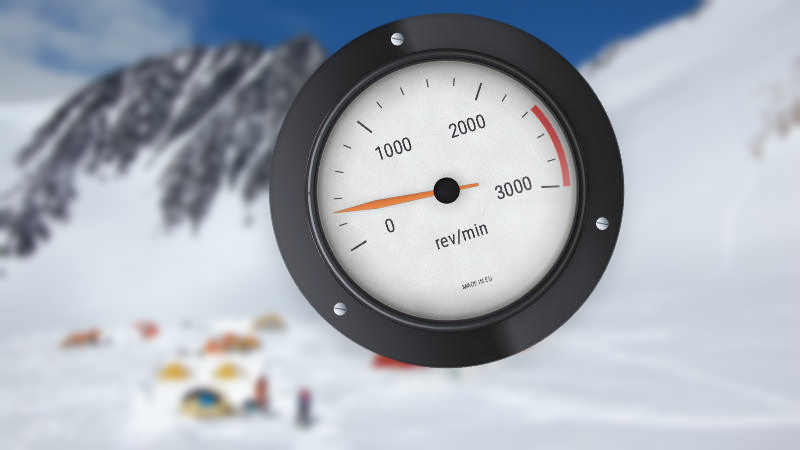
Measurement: 300 rpm
